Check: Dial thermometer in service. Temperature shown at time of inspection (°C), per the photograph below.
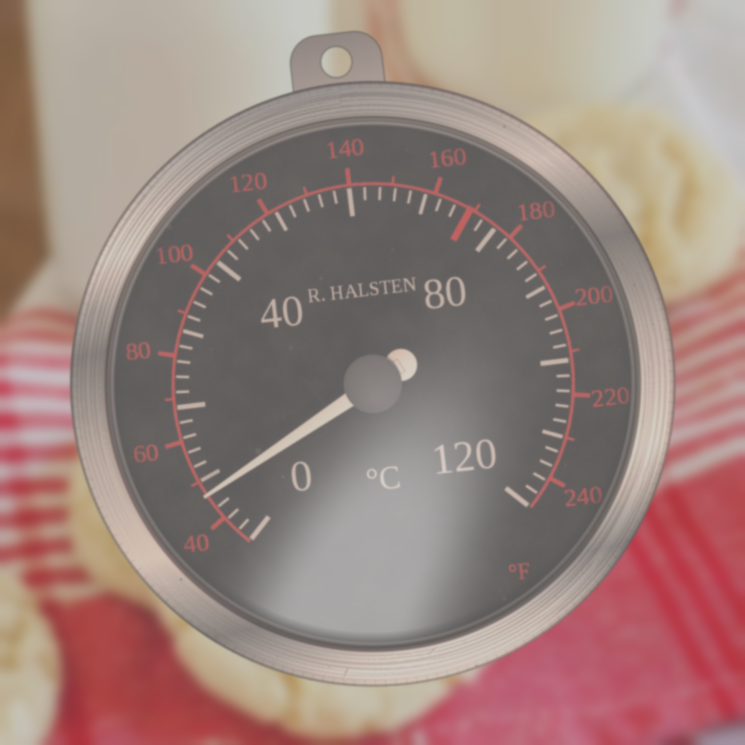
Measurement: 8 °C
